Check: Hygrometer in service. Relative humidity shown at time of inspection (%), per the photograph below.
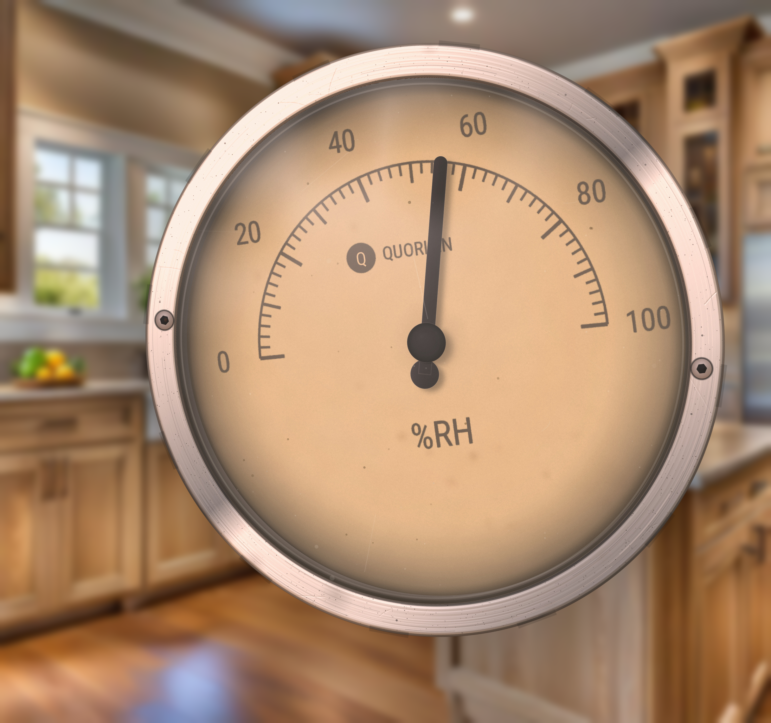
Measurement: 56 %
